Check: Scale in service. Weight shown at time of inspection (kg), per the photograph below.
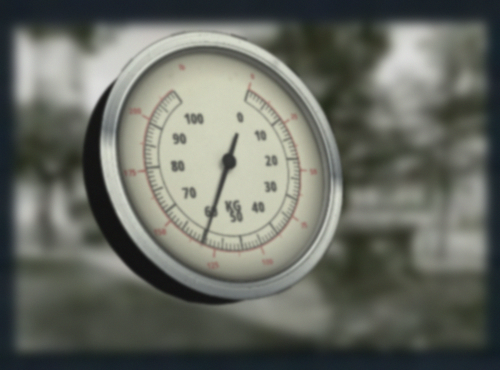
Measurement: 60 kg
